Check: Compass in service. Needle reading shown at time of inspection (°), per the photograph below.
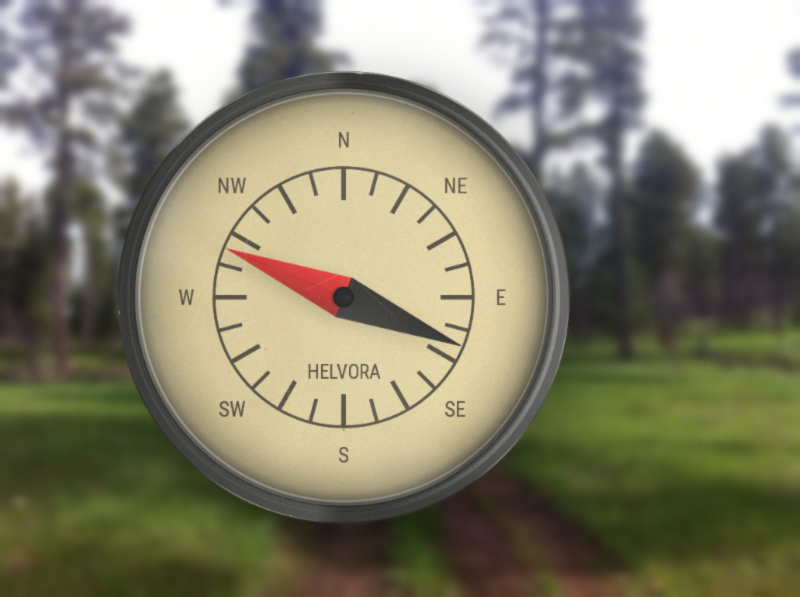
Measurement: 292.5 °
